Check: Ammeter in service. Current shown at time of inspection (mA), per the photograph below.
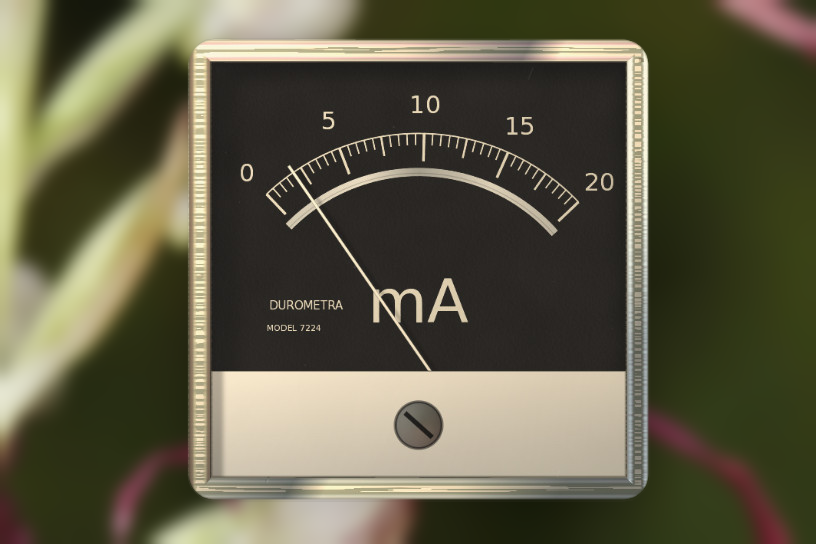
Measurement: 2 mA
